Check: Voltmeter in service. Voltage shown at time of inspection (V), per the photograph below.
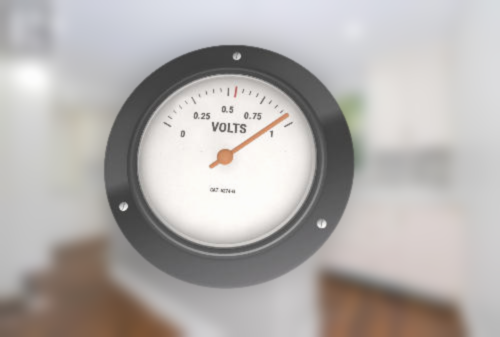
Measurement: 0.95 V
